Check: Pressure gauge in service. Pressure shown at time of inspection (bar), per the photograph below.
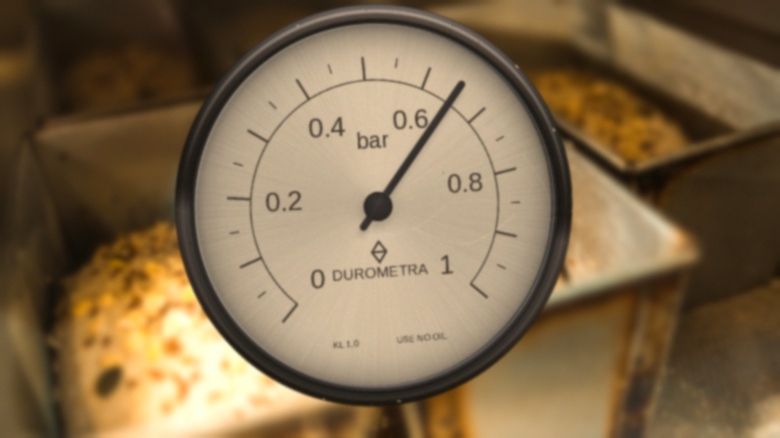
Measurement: 0.65 bar
